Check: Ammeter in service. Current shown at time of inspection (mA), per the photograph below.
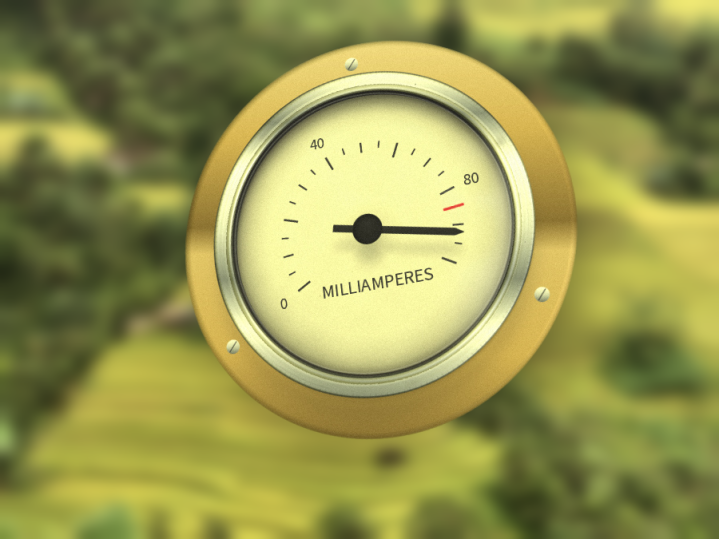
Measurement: 92.5 mA
